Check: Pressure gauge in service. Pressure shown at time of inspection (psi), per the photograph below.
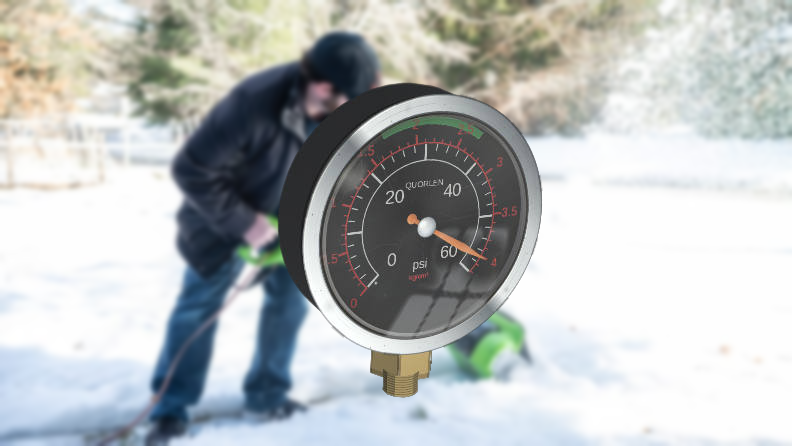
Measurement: 57 psi
